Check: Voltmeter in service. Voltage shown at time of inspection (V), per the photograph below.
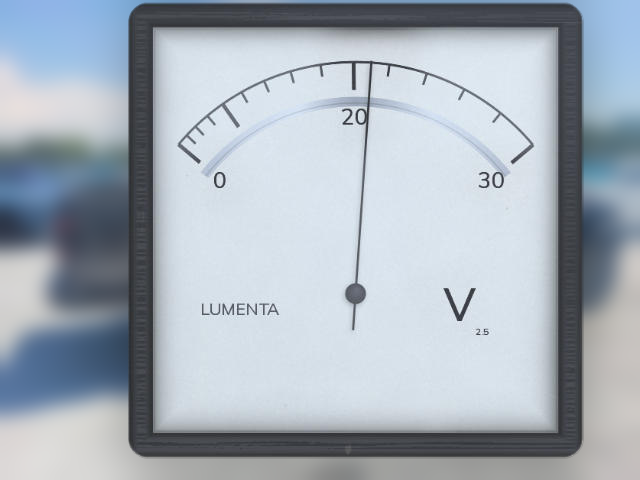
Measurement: 21 V
